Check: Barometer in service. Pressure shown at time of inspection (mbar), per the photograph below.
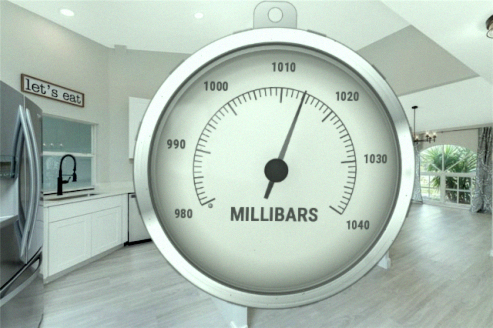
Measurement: 1014 mbar
